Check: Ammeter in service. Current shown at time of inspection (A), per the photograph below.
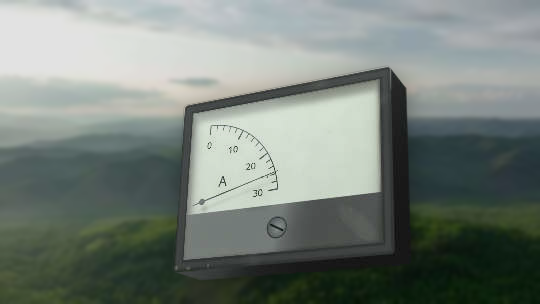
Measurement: 26 A
